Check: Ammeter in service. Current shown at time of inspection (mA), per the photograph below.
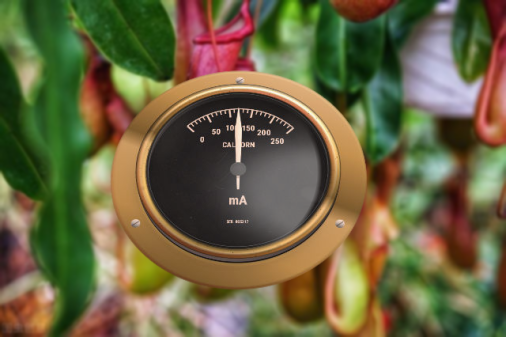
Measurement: 120 mA
